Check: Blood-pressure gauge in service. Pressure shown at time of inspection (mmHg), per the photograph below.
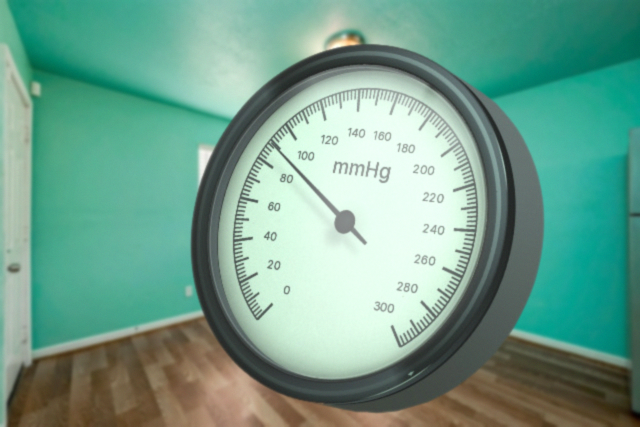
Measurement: 90 mmHg
